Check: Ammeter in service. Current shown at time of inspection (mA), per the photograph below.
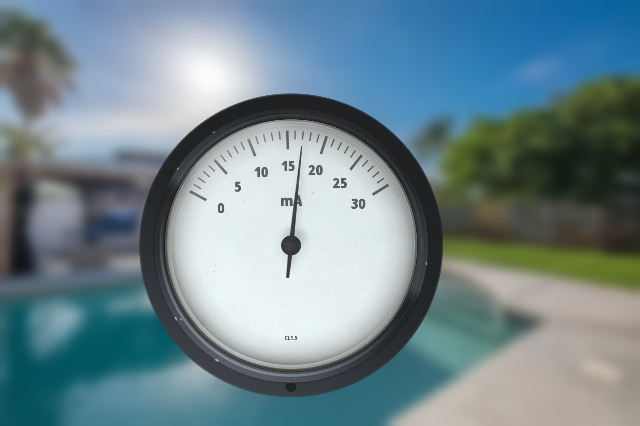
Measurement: 17 mA
